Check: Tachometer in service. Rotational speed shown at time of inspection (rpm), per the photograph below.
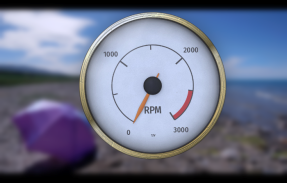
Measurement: 0 rpm
